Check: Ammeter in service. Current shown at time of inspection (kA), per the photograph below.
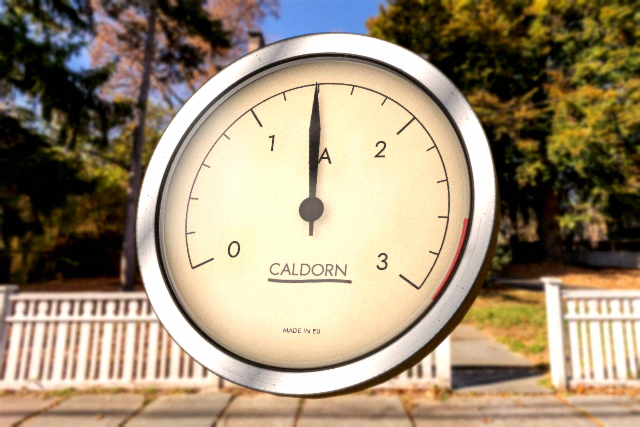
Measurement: 1.4 kA
